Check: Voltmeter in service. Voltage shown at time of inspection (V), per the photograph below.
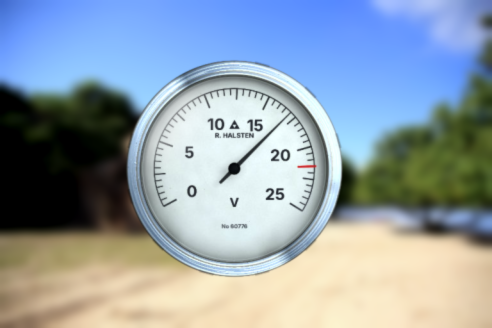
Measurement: 17 V
